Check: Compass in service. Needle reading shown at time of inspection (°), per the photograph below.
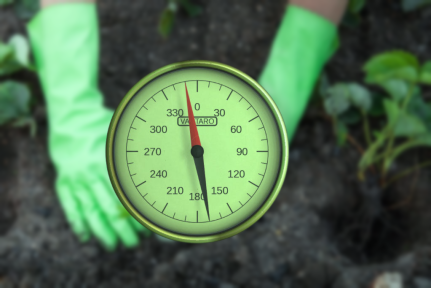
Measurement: 350 °
